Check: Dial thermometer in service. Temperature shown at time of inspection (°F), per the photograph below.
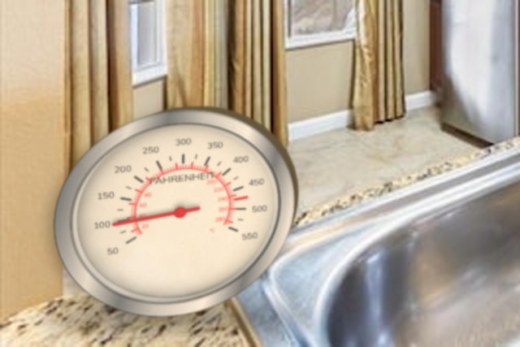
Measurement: 100 °F
